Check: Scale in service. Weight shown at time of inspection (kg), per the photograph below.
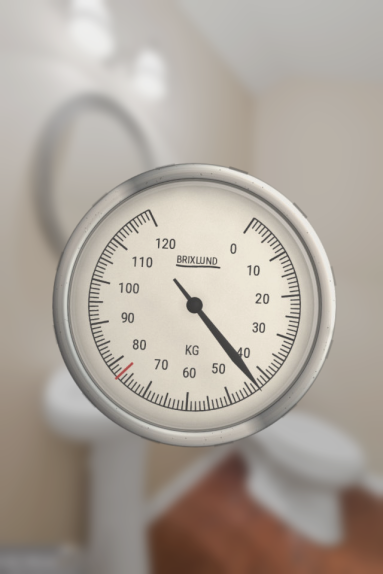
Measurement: 43 kg
